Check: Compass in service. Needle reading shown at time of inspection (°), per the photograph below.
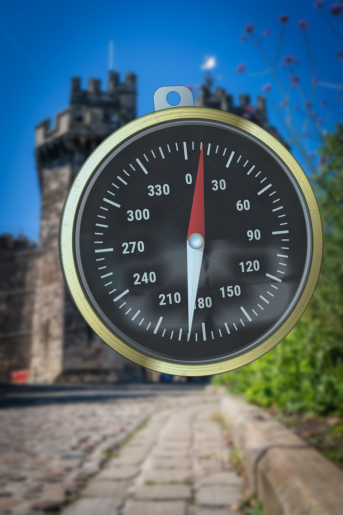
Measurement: 10 °
